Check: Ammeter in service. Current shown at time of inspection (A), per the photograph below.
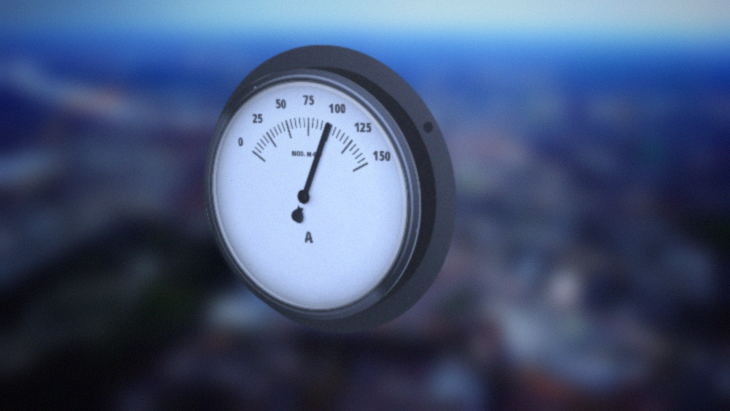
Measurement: 100 A
